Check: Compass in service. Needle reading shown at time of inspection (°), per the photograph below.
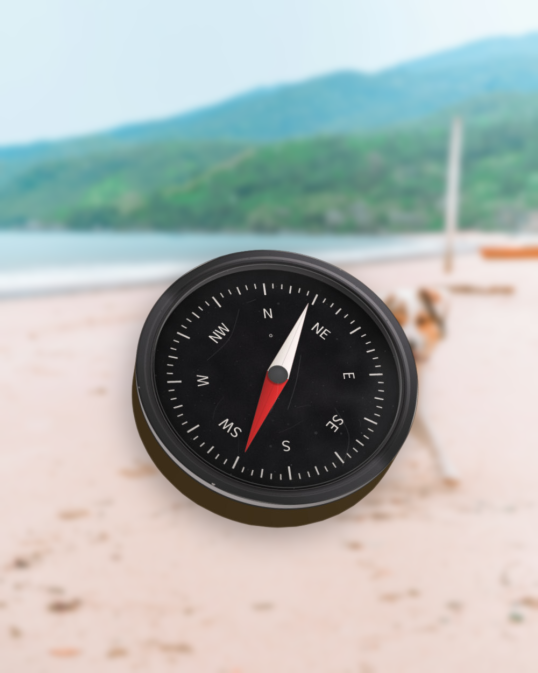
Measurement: 207.5 °
